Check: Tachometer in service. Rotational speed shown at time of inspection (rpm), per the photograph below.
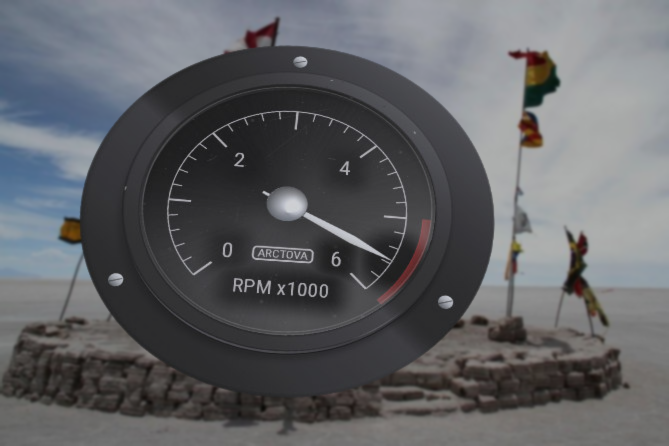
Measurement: 5600 rpm
